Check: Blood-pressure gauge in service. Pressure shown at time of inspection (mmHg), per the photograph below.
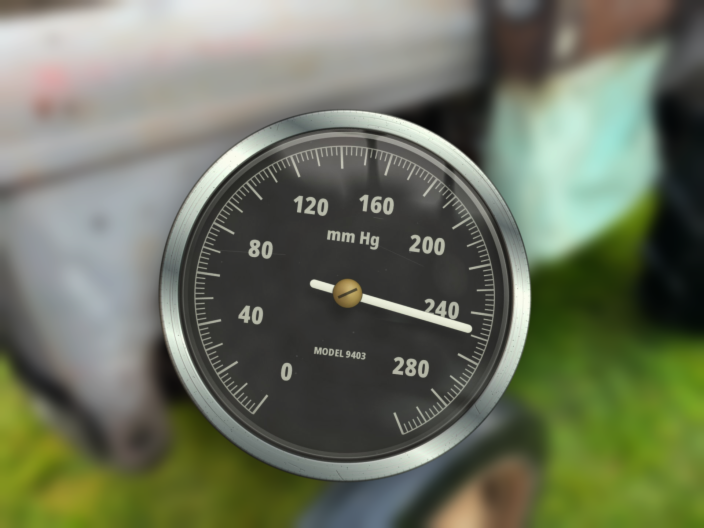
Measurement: 248 mmHg
